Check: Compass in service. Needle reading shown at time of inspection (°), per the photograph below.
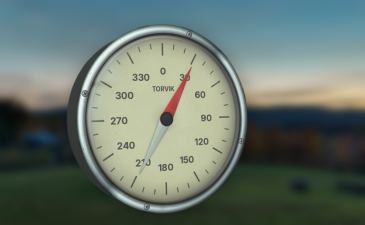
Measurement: 30 °
